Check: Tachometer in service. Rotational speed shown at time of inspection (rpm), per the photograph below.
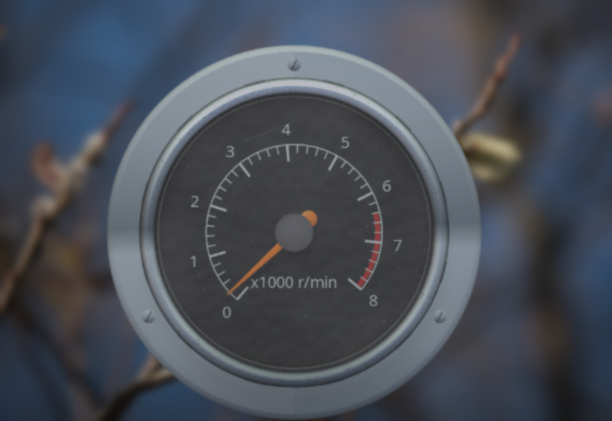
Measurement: 200 rpm
